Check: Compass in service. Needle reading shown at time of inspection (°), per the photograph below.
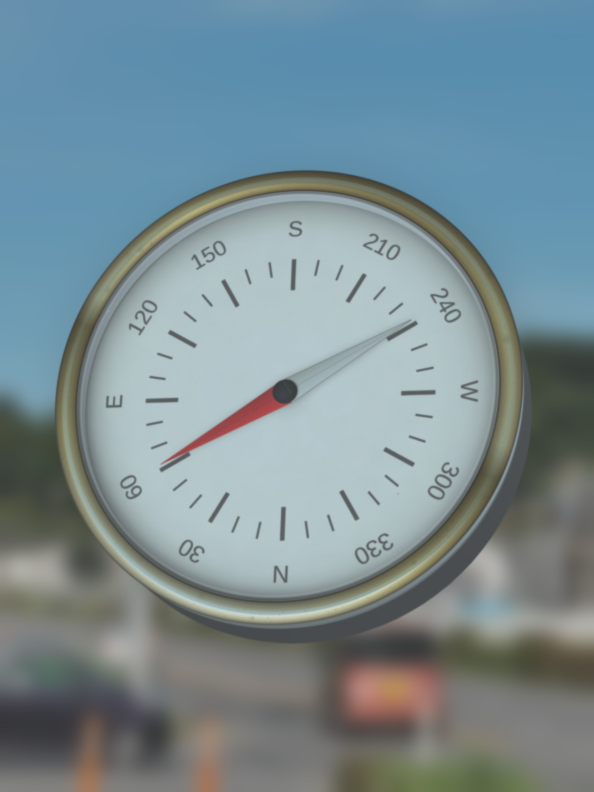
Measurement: 60 °
